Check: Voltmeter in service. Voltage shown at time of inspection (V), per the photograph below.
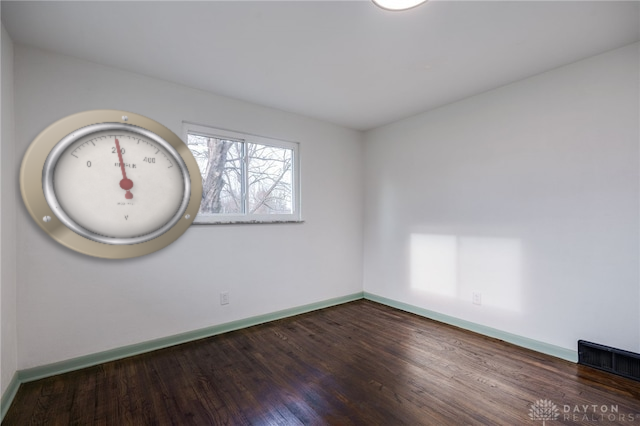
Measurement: 200 V
